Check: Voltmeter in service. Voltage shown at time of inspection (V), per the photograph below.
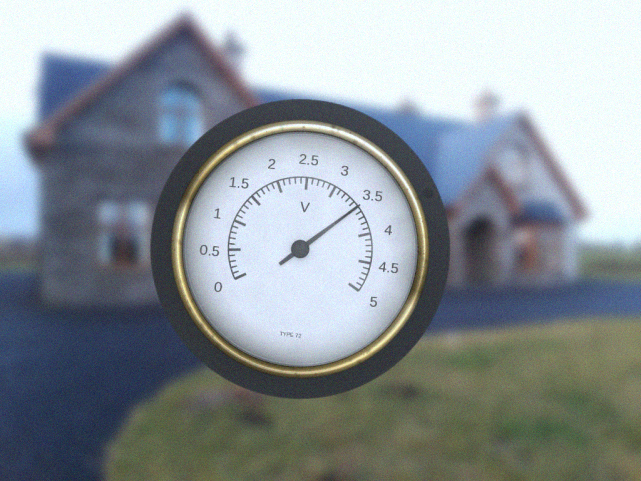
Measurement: 3.5 V
